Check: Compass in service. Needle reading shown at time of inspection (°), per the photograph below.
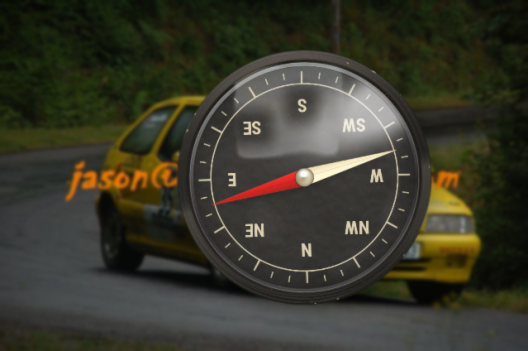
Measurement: 75 °
